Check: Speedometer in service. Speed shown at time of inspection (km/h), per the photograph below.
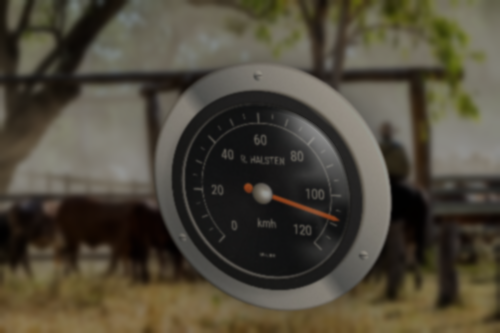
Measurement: 107.5 km/h
